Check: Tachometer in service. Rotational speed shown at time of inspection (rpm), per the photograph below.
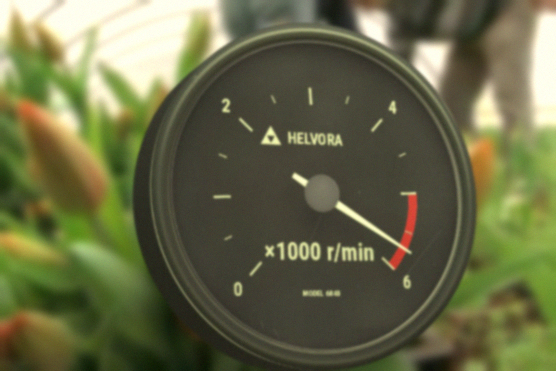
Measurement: 5750 rpm
